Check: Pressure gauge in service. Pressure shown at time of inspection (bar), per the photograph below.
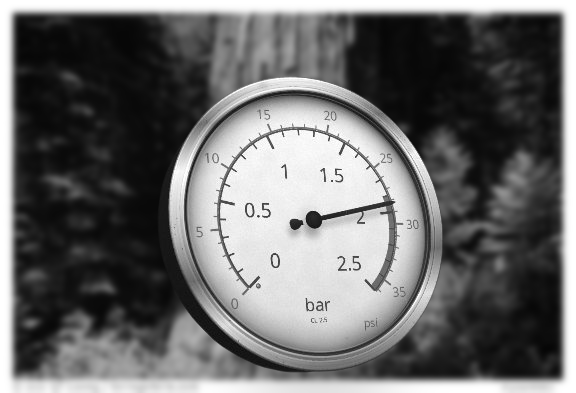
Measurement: 1.95 bar
